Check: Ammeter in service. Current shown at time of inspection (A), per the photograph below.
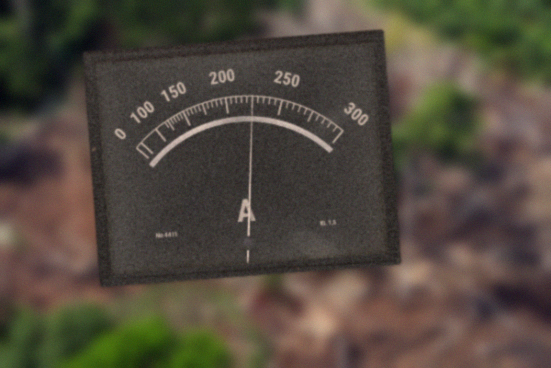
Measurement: 225 A
